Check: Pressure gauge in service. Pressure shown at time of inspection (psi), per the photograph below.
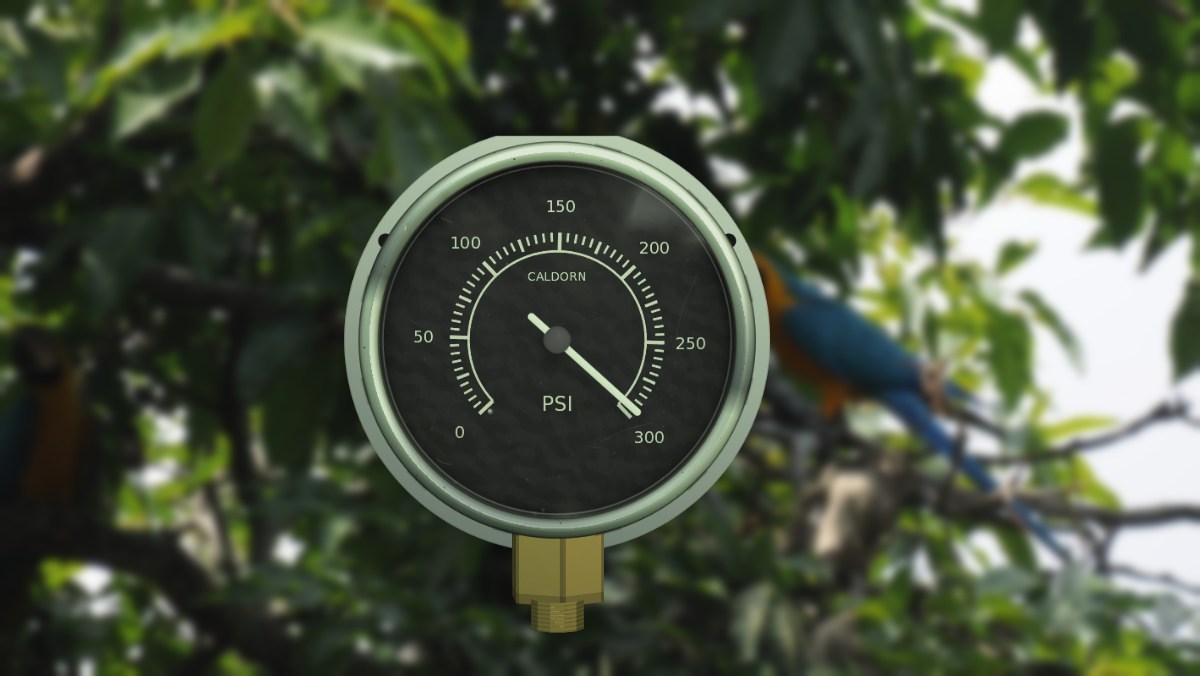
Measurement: 295 psi
